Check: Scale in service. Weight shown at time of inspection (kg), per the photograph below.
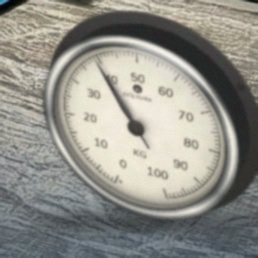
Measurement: 40 kg
